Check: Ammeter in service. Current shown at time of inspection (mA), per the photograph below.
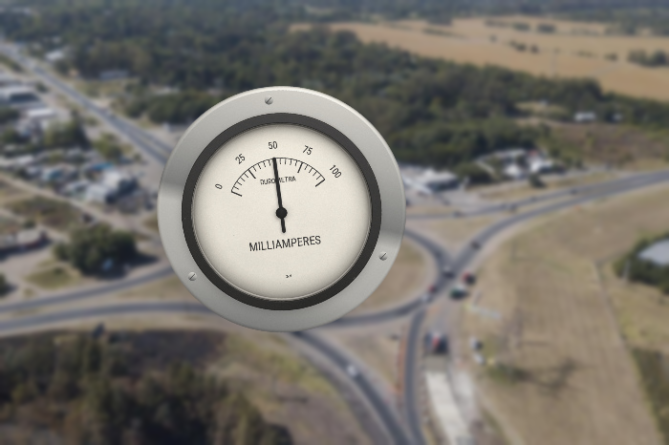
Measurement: 50 mA
